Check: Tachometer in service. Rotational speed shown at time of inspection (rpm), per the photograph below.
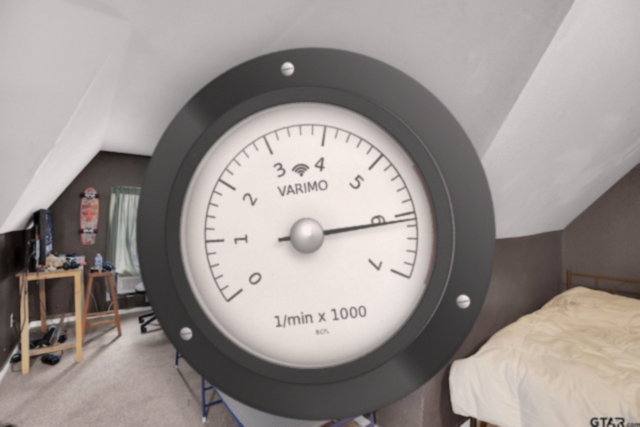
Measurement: 6100 rpm
